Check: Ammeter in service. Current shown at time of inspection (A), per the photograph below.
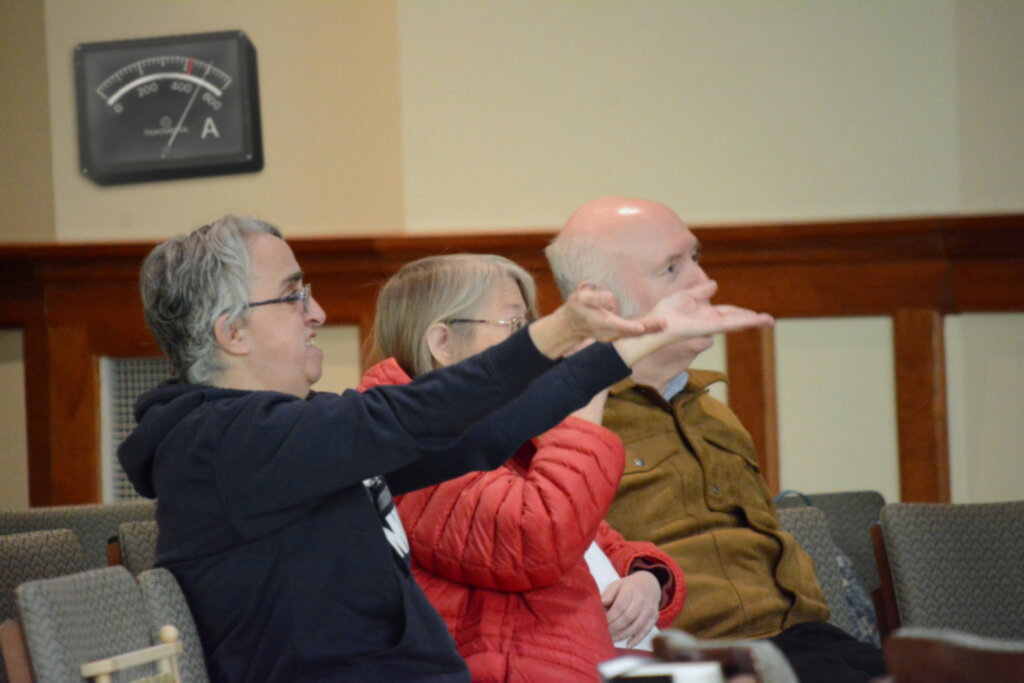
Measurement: 500 A
